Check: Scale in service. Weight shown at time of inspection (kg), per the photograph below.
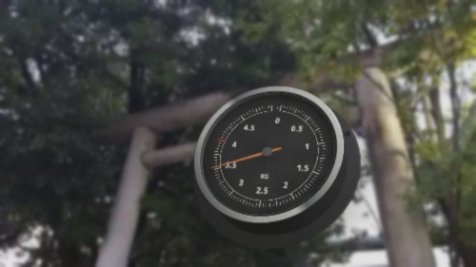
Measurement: 3.5 kg
